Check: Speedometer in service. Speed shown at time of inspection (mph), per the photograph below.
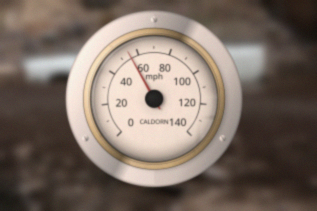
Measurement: 55 mph
